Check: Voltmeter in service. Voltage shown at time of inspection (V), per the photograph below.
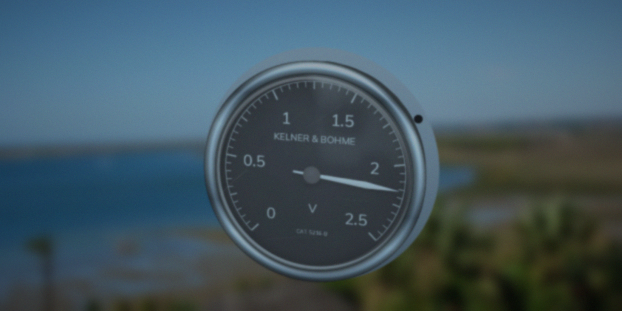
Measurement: 2.15 V
